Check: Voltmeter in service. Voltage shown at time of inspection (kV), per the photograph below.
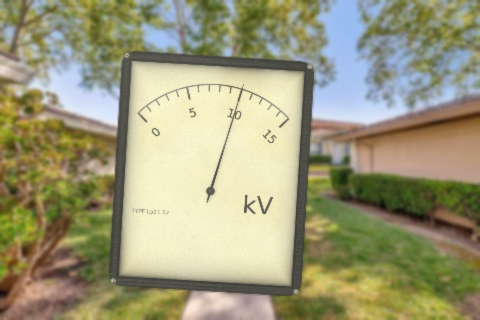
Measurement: 10 kV
